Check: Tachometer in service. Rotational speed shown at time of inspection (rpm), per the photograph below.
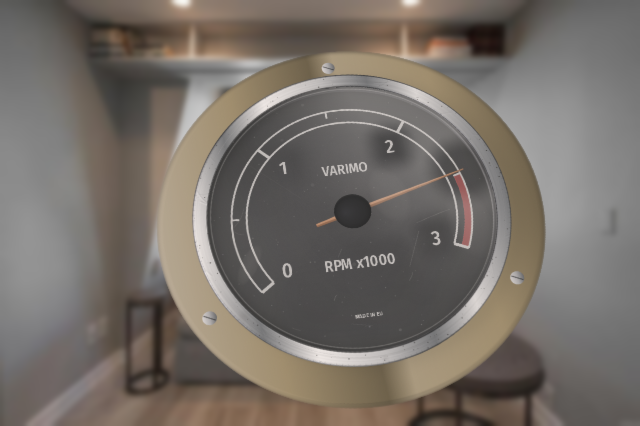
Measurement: 2500 rpm
